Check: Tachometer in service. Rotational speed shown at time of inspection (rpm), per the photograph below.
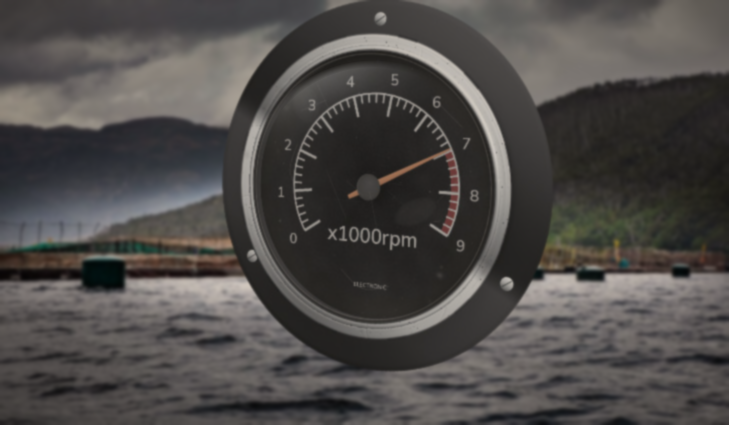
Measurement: 7000 rpm
